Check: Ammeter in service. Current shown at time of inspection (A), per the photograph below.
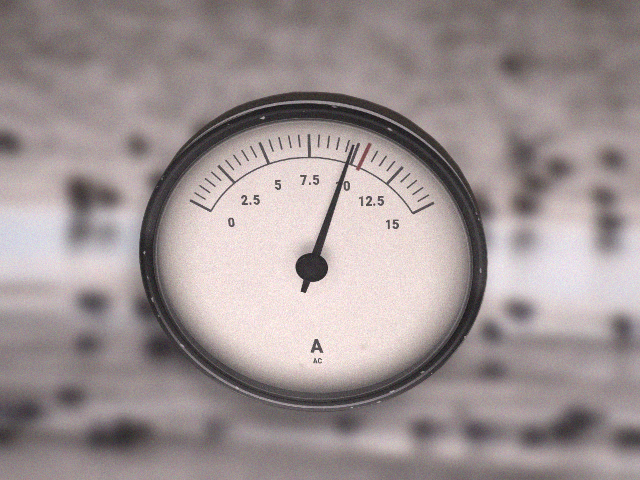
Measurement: 9.75 A
